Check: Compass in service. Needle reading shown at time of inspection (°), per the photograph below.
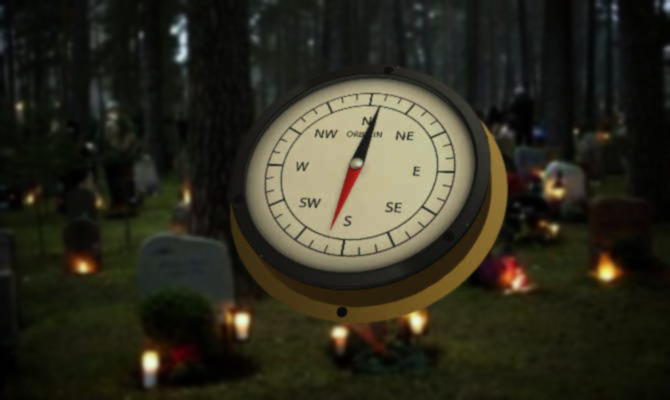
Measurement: 190 °
